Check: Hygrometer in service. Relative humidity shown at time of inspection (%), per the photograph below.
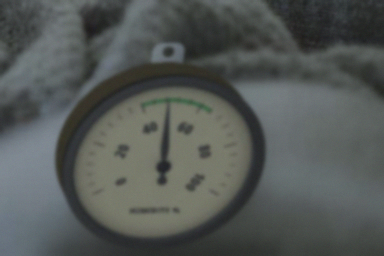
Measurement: 48 %
